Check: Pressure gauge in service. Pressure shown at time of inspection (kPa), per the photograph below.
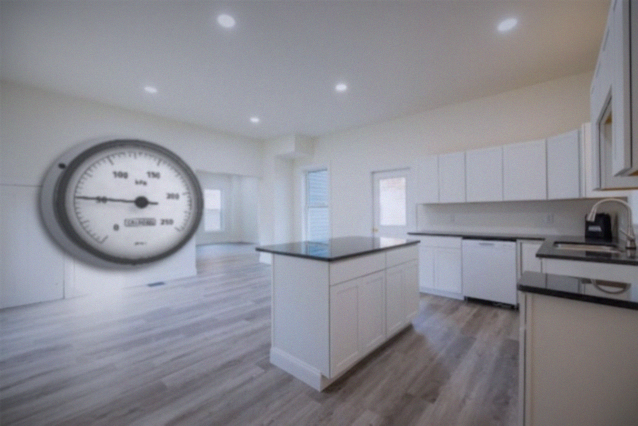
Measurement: 50 kPa
